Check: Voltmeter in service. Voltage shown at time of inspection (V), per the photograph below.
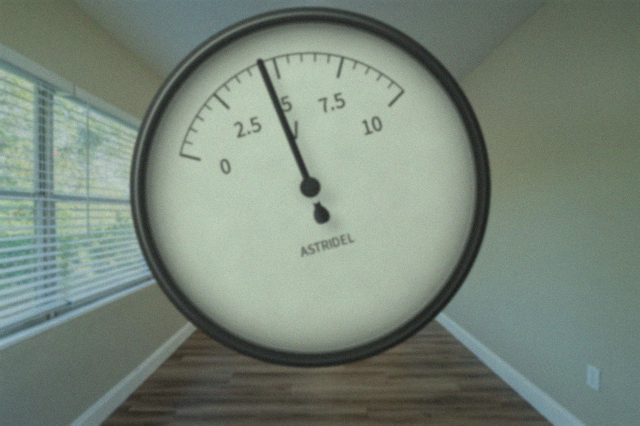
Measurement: 4.5 V
